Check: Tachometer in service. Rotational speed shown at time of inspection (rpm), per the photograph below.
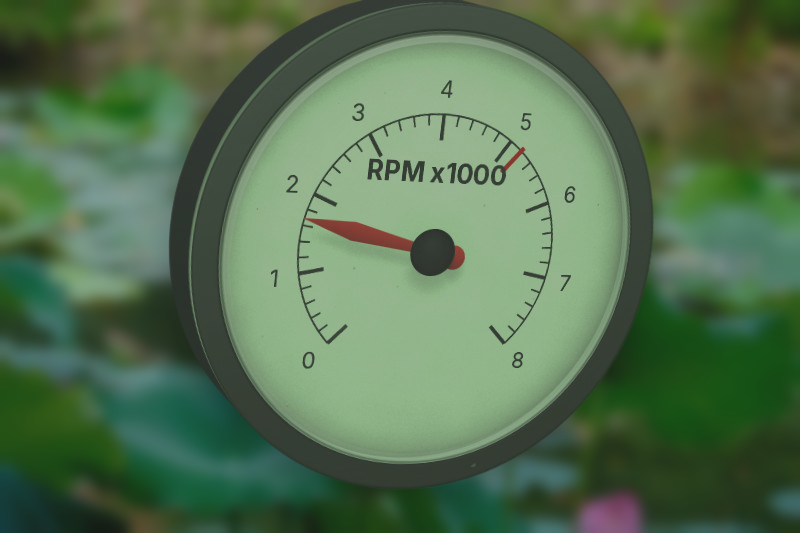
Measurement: 1700 rpm
